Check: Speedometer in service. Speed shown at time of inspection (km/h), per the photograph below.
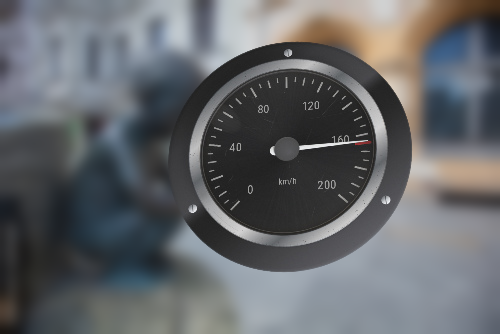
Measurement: 165 km/h
